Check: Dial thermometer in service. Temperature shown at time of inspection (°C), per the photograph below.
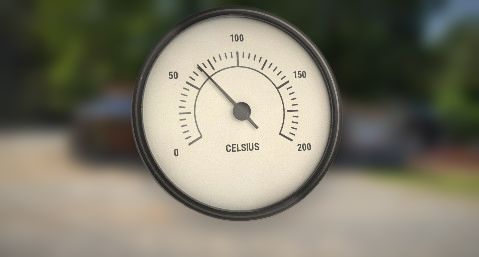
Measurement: 65 °C
